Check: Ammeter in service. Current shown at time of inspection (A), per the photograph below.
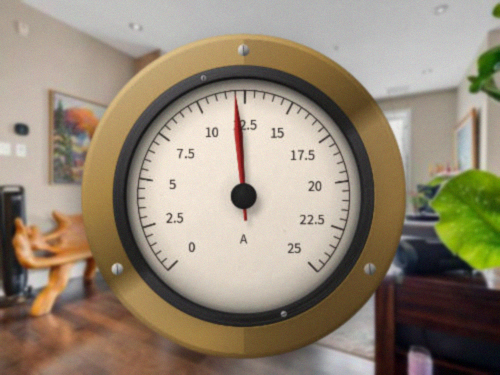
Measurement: 12 A
